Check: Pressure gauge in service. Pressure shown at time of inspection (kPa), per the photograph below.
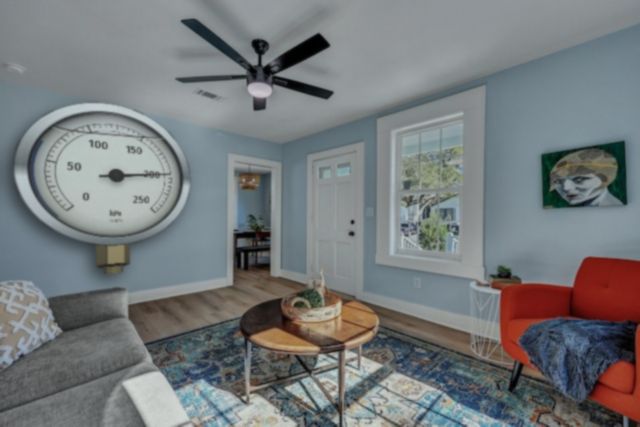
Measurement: 200 kPa
